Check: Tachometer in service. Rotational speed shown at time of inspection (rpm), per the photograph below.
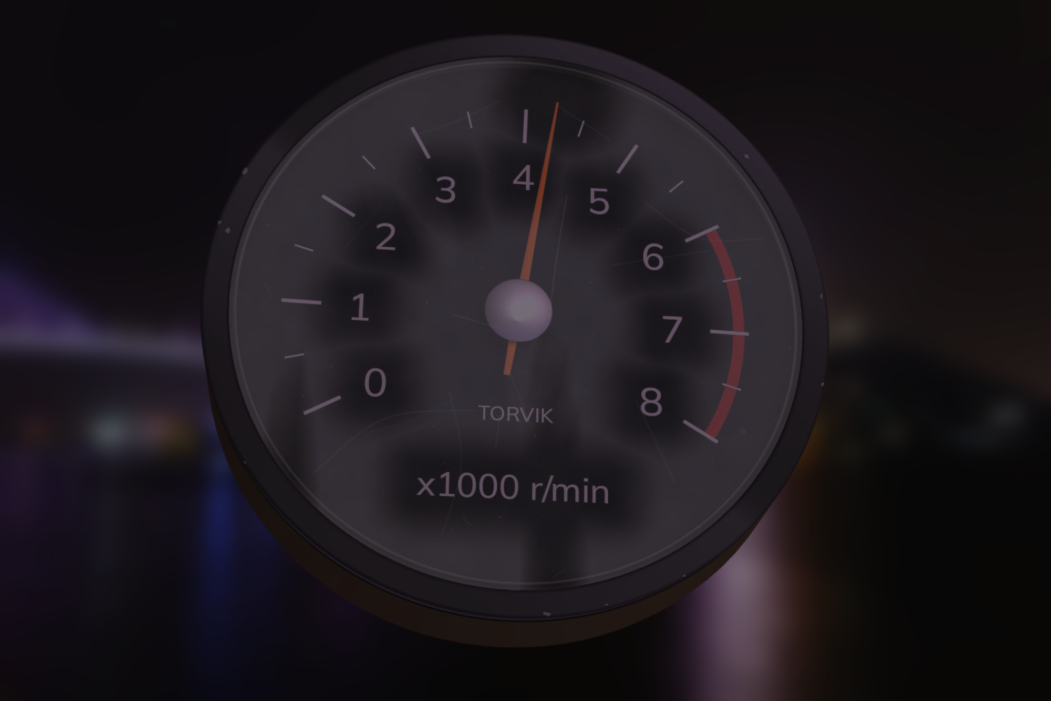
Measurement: 4250 rpm
